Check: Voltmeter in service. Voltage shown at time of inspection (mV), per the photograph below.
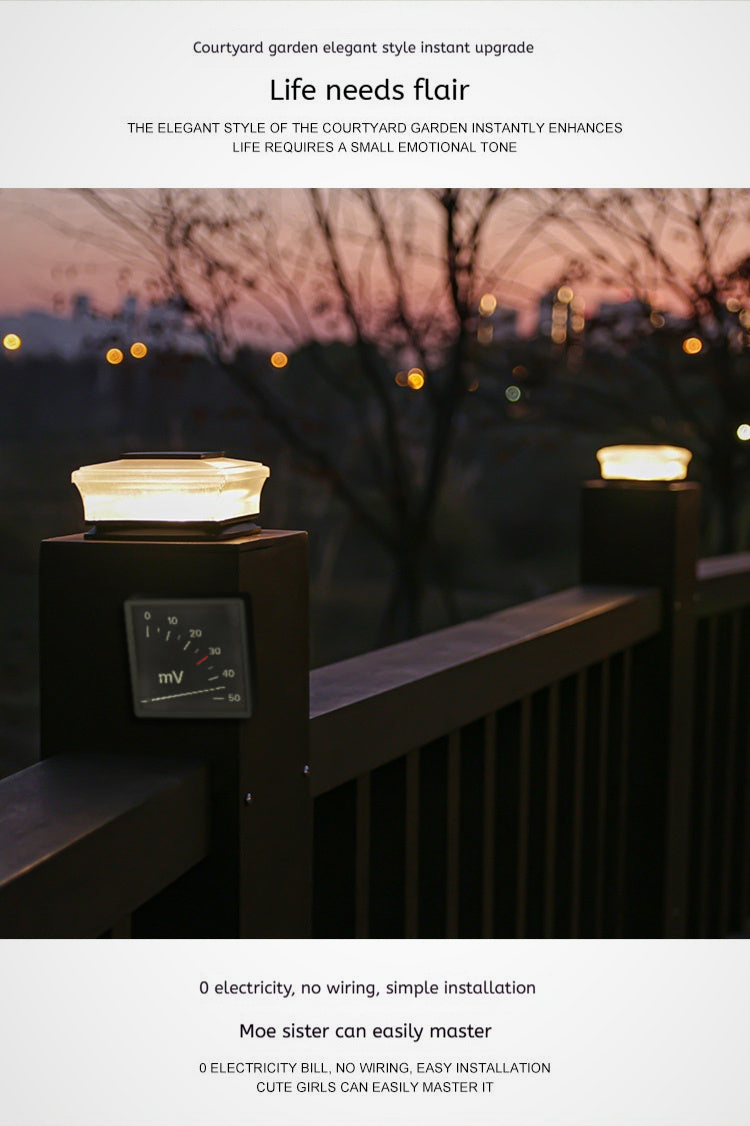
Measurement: 45 mV
